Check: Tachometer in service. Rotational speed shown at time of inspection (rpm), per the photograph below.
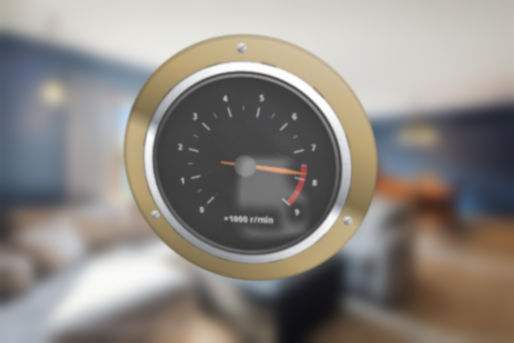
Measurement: 7750 rpm
